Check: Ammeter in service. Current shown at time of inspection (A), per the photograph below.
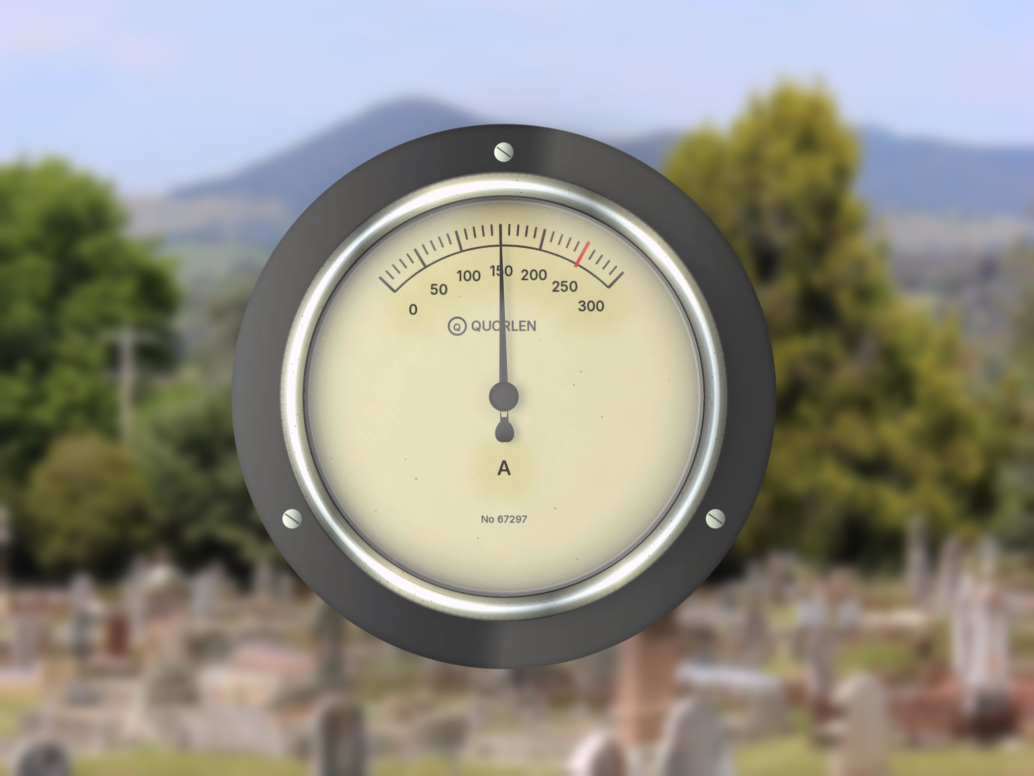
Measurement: 150 A
